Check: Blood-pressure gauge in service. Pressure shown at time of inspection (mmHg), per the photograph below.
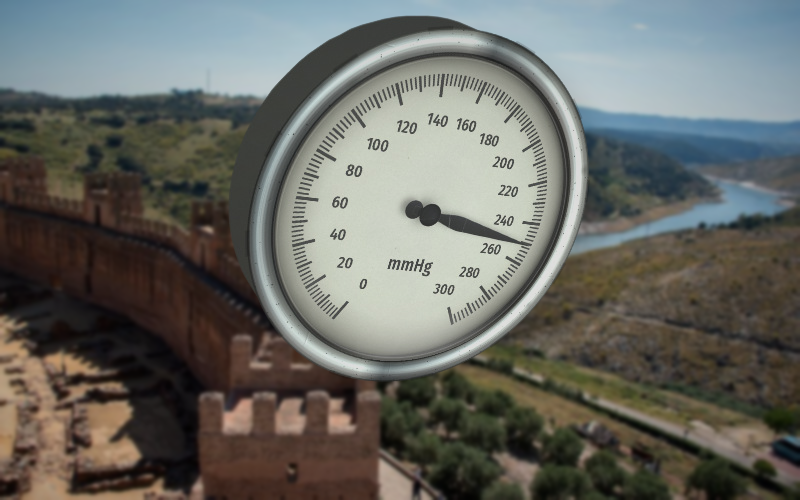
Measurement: 250 mmHg
